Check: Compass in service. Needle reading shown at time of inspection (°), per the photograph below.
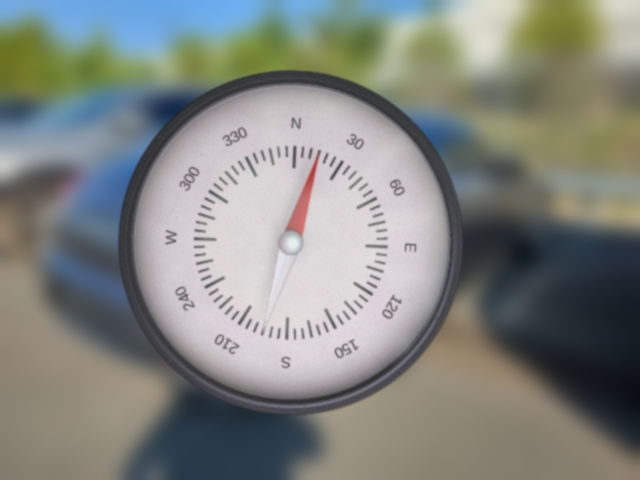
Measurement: 15 °
